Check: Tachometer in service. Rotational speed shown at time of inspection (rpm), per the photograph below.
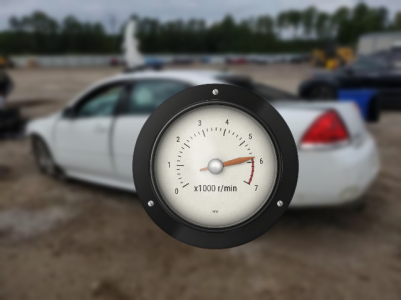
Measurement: 5800 rpm
